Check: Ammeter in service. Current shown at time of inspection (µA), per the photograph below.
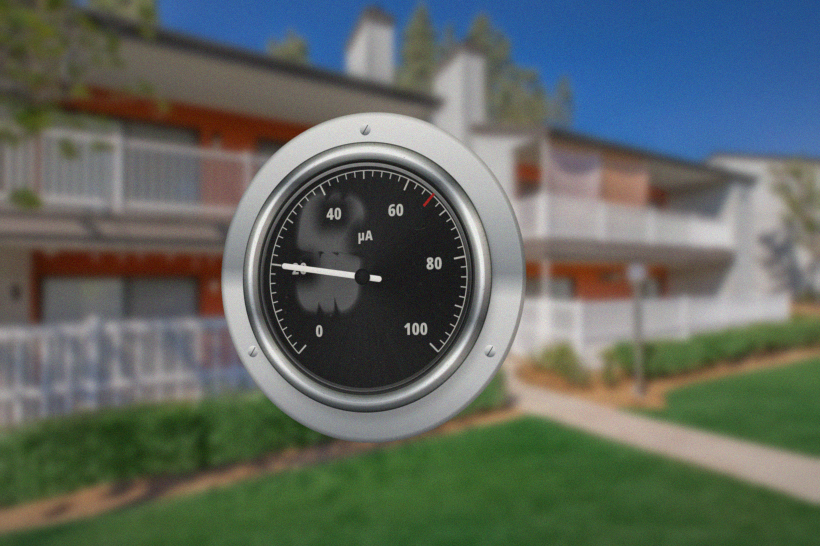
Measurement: 20 µA
